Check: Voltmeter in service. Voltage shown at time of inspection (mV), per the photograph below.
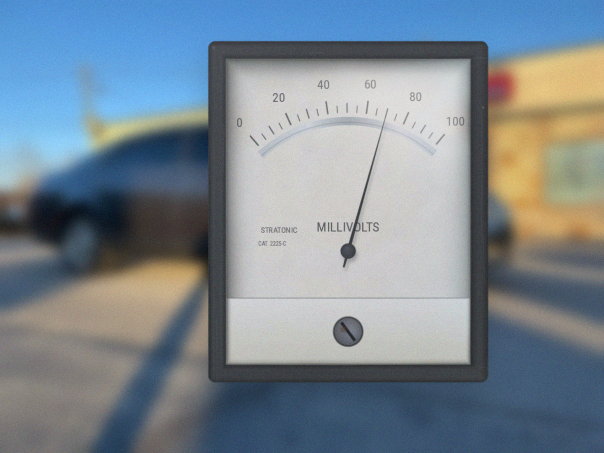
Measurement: 70 mV
